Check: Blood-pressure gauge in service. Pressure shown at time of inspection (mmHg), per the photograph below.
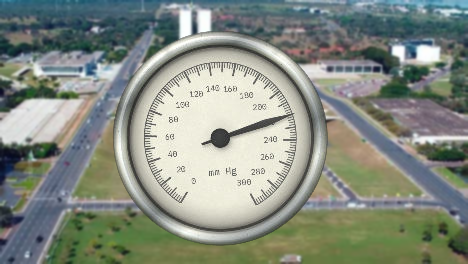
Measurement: 220 mmHg
